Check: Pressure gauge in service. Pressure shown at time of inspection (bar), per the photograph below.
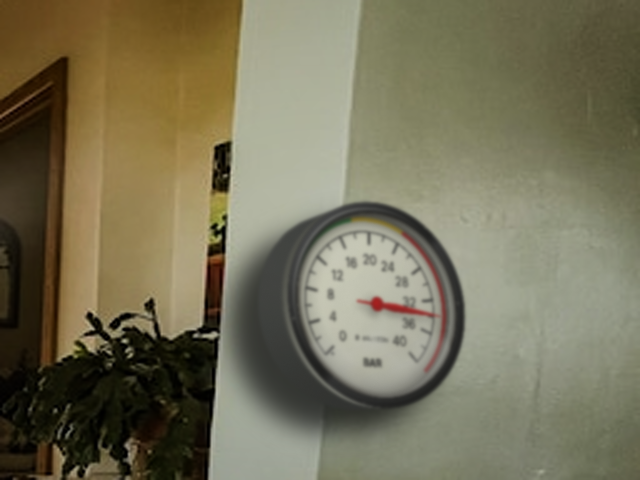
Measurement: 34 bar
